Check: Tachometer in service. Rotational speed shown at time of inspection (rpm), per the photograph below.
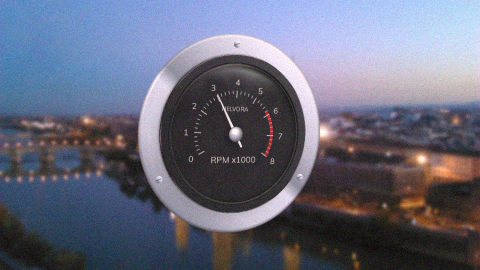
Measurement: 3000 rpm
